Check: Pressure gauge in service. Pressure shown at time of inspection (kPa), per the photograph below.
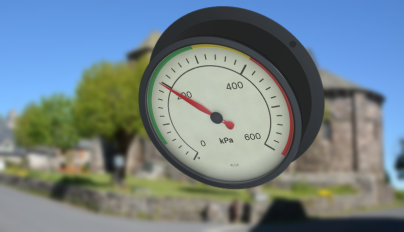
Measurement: 200 kPa
